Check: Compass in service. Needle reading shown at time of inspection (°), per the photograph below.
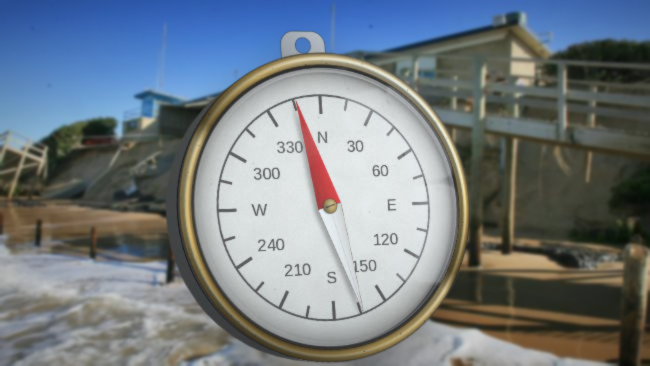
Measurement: 345 °
